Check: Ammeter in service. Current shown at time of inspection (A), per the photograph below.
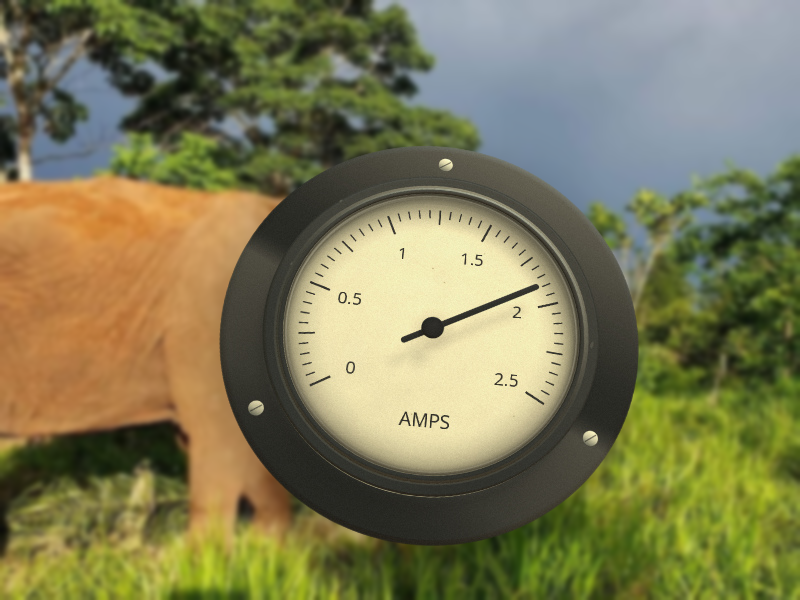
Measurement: 1.9 A
